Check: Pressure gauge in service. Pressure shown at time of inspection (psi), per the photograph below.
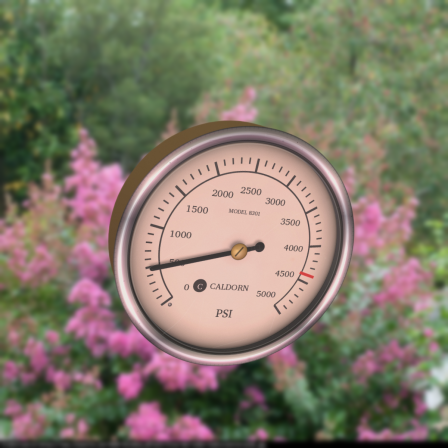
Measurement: 500 psi
